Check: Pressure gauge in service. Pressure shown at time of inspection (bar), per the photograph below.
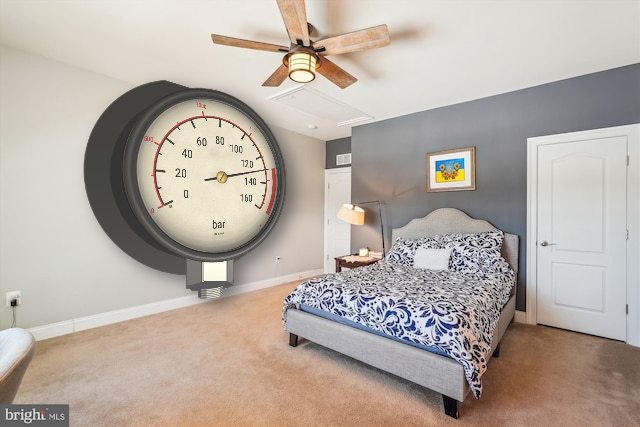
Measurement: 130 bar
